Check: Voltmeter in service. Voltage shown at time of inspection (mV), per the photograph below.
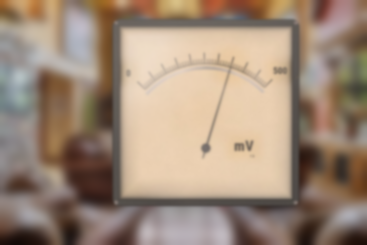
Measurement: 350 mV
